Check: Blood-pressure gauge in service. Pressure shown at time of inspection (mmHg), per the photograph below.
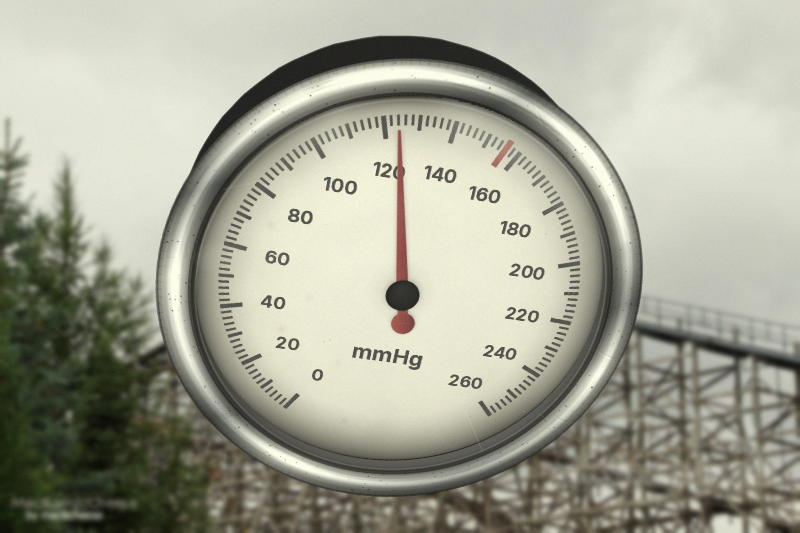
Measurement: 124 mmHg
